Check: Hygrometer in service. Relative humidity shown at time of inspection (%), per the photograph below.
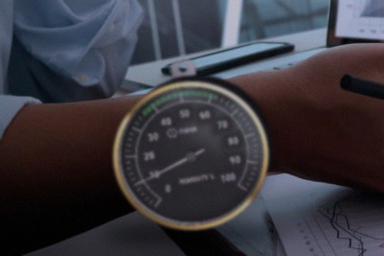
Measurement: 10 %
